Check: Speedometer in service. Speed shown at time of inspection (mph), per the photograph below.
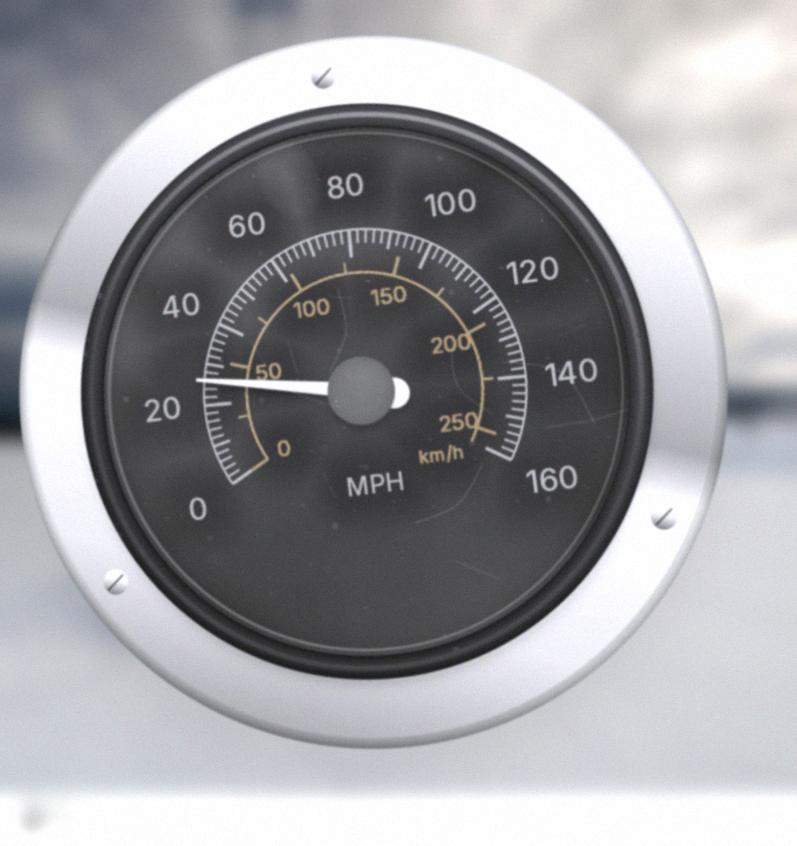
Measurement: 26 mph
